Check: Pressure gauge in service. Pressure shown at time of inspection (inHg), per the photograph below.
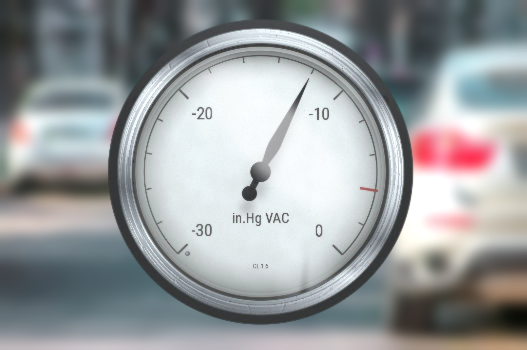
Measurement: -12 inHg
